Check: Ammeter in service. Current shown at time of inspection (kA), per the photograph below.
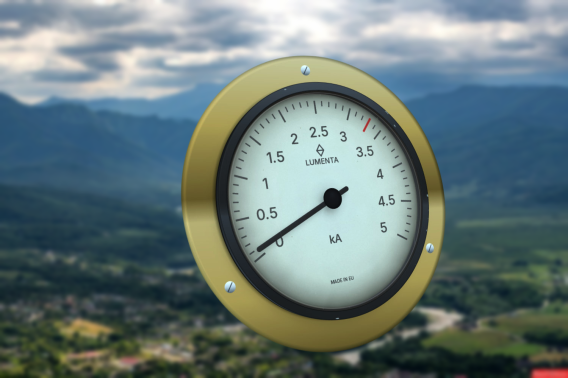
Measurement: 0.1 kA
